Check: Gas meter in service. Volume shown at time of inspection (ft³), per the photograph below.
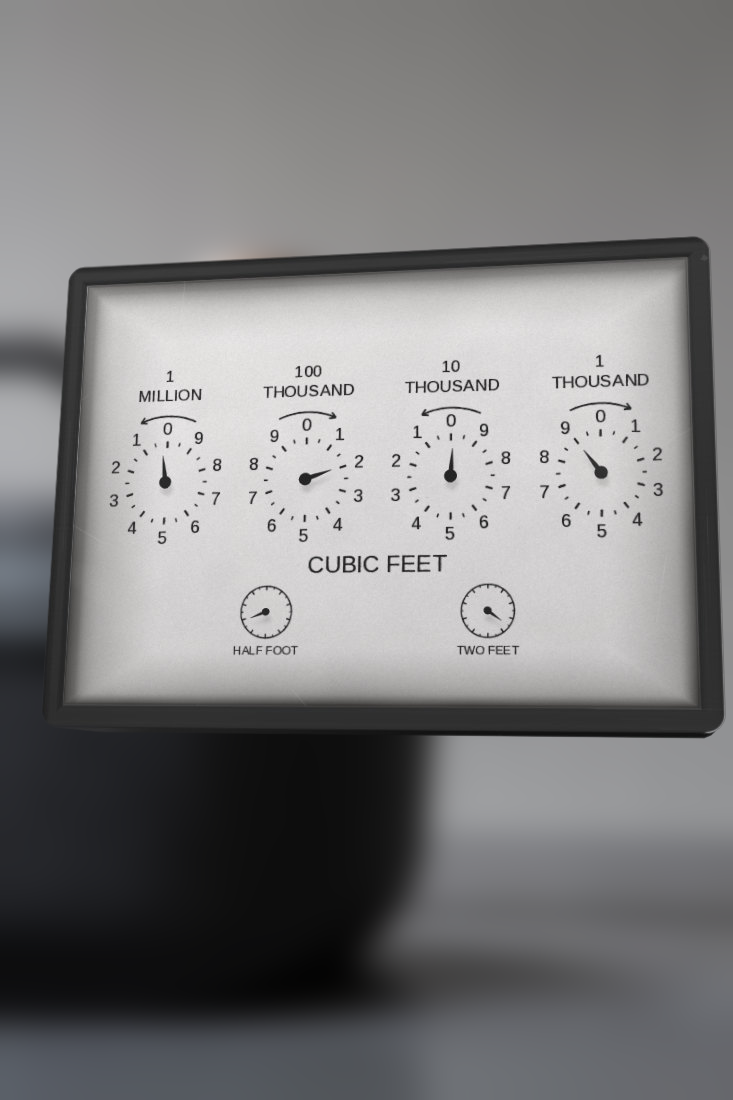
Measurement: 19900 ft³
